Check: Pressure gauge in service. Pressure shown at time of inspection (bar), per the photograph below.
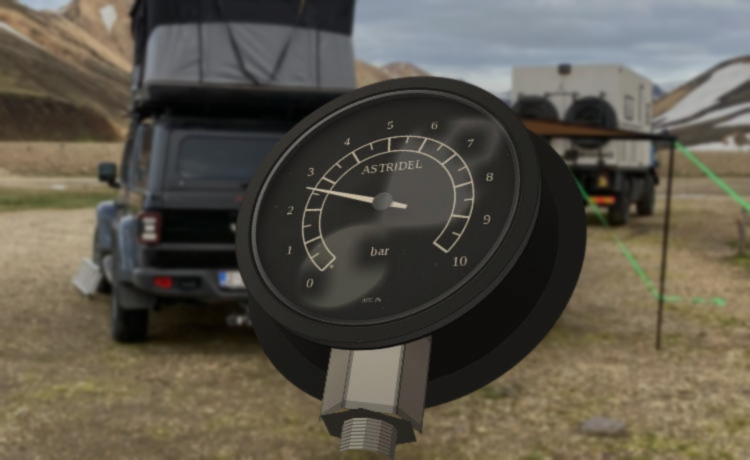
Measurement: 2.5 bar
